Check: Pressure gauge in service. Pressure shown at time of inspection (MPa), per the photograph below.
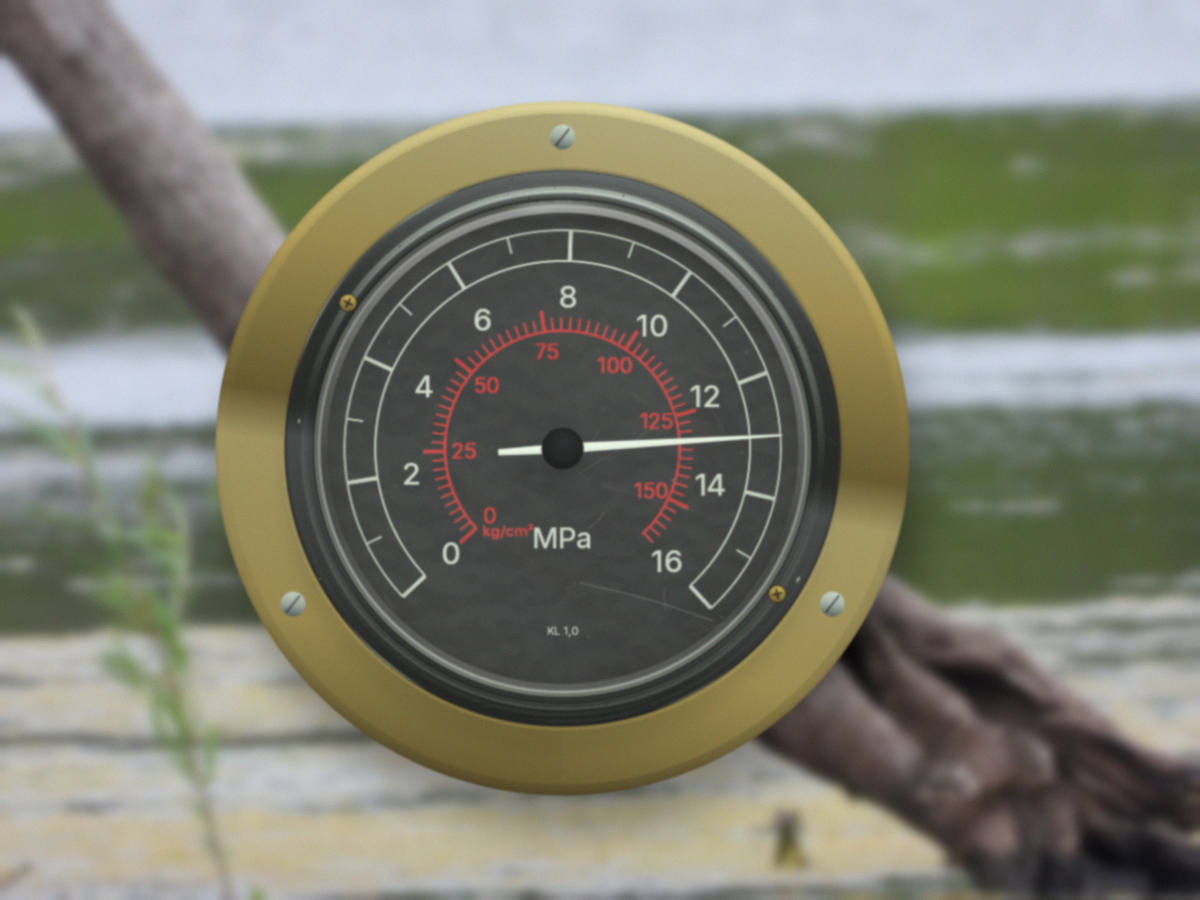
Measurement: 13 MPa
